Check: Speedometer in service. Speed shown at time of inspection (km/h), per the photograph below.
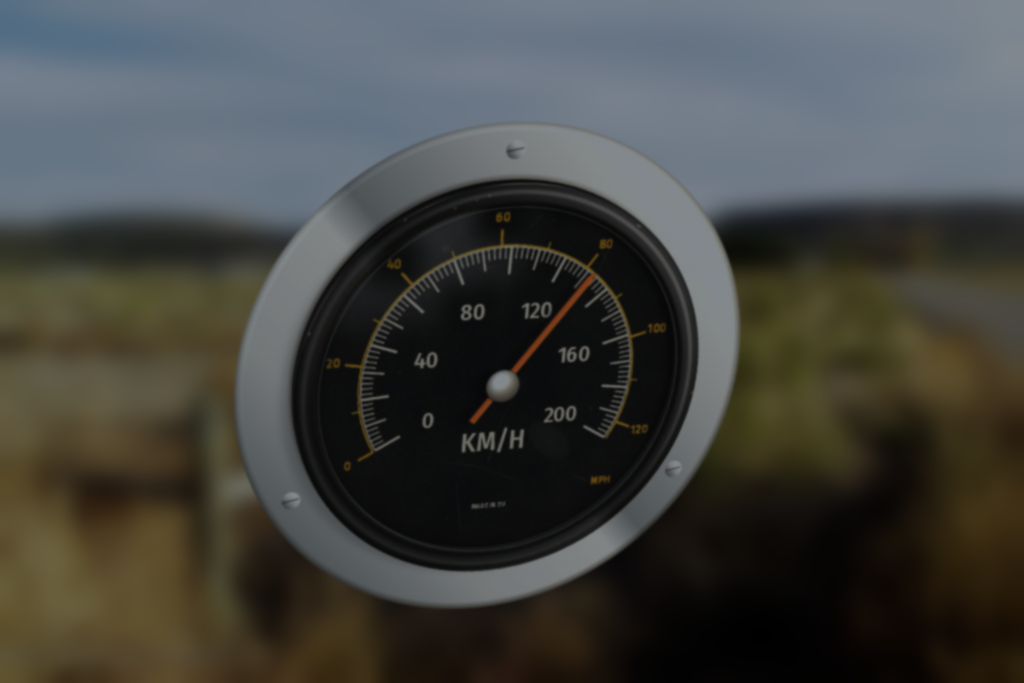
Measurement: 130 km/h
